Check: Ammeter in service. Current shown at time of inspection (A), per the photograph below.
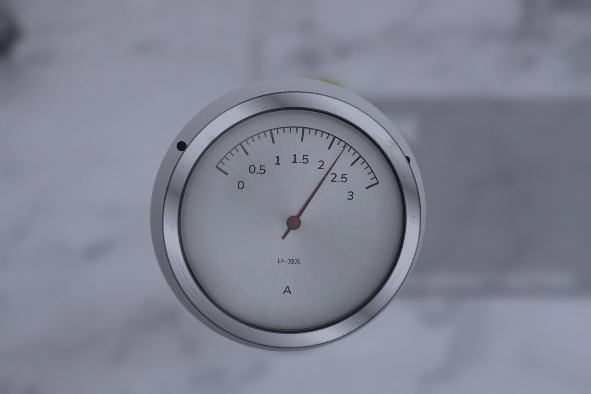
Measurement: 2.2 A
